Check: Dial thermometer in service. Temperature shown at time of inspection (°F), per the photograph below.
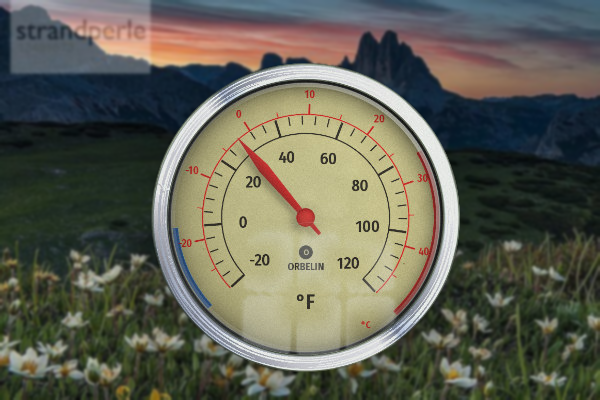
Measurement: 28 °F
